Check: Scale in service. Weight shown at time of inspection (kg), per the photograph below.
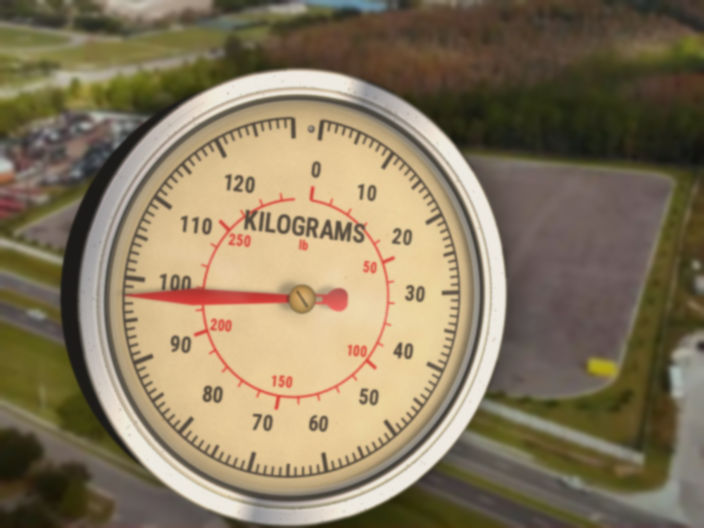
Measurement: 98 kg
